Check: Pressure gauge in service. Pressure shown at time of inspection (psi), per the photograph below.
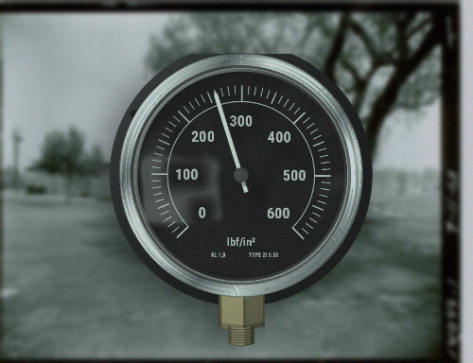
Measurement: 260 psi
